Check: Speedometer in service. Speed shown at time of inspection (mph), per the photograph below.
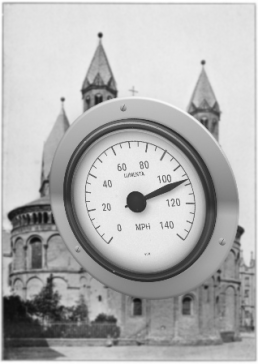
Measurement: 107.5 mph
